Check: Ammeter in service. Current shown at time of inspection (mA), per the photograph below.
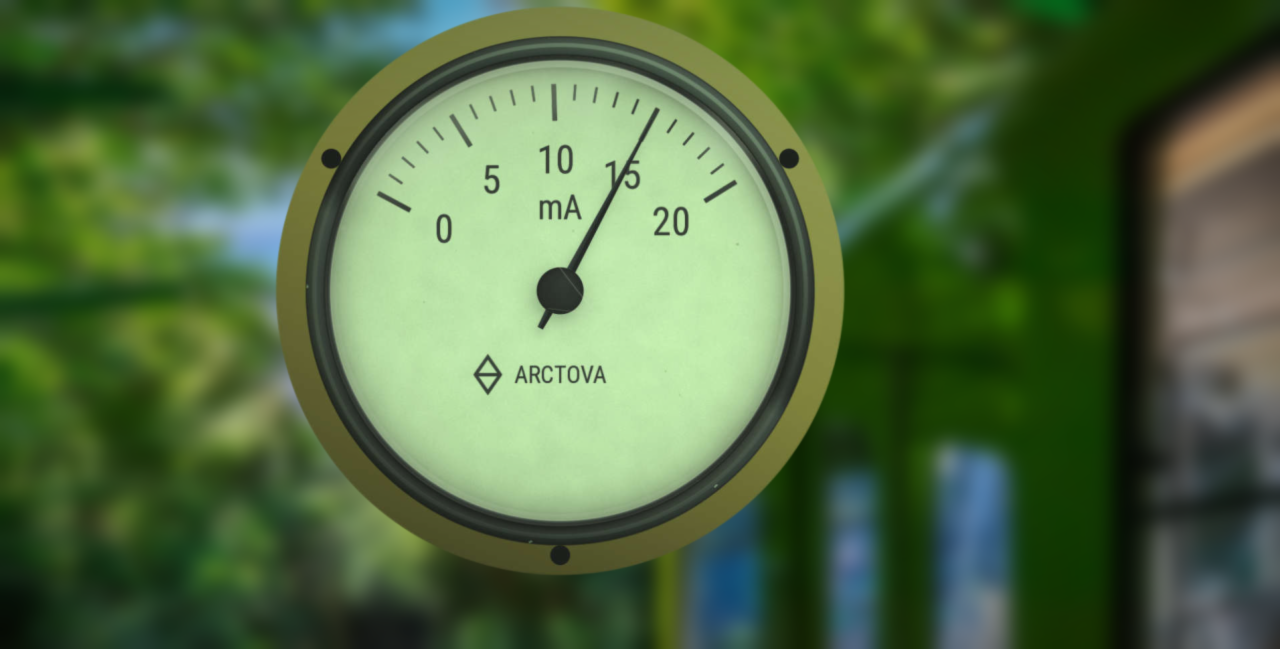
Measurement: 15 mA
